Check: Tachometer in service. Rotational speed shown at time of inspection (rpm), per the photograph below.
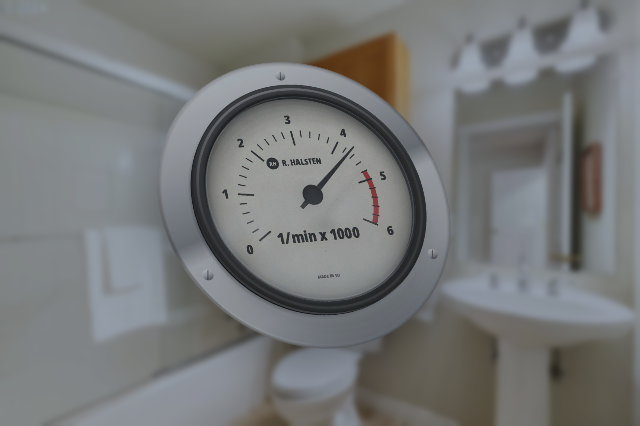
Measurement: 4300 rpm
